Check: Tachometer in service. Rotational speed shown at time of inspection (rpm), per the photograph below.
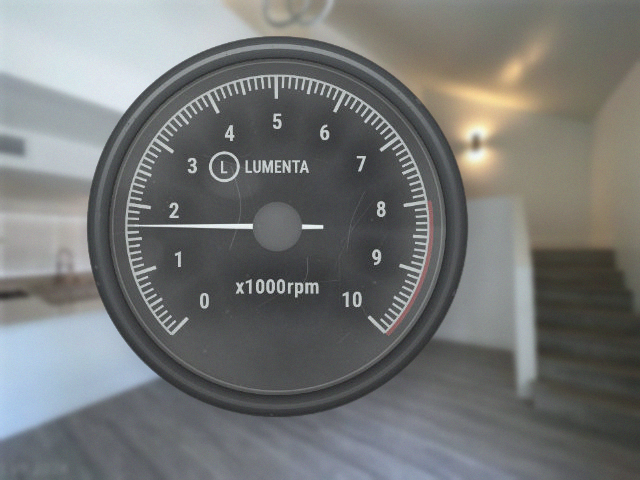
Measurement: 1700 rpm
